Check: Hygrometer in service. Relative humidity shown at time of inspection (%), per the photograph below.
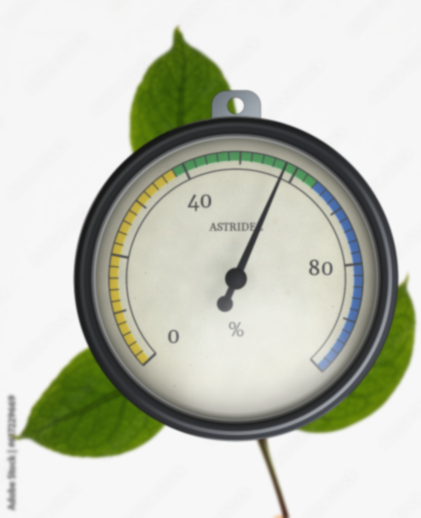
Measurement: 58 %
